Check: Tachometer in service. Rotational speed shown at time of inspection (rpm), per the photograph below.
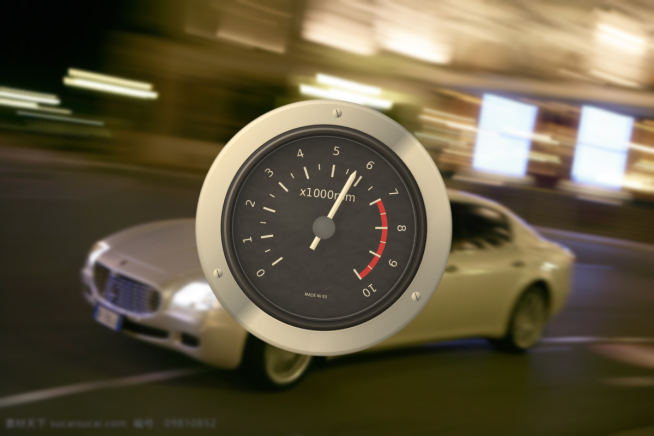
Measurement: 5750 rpm
